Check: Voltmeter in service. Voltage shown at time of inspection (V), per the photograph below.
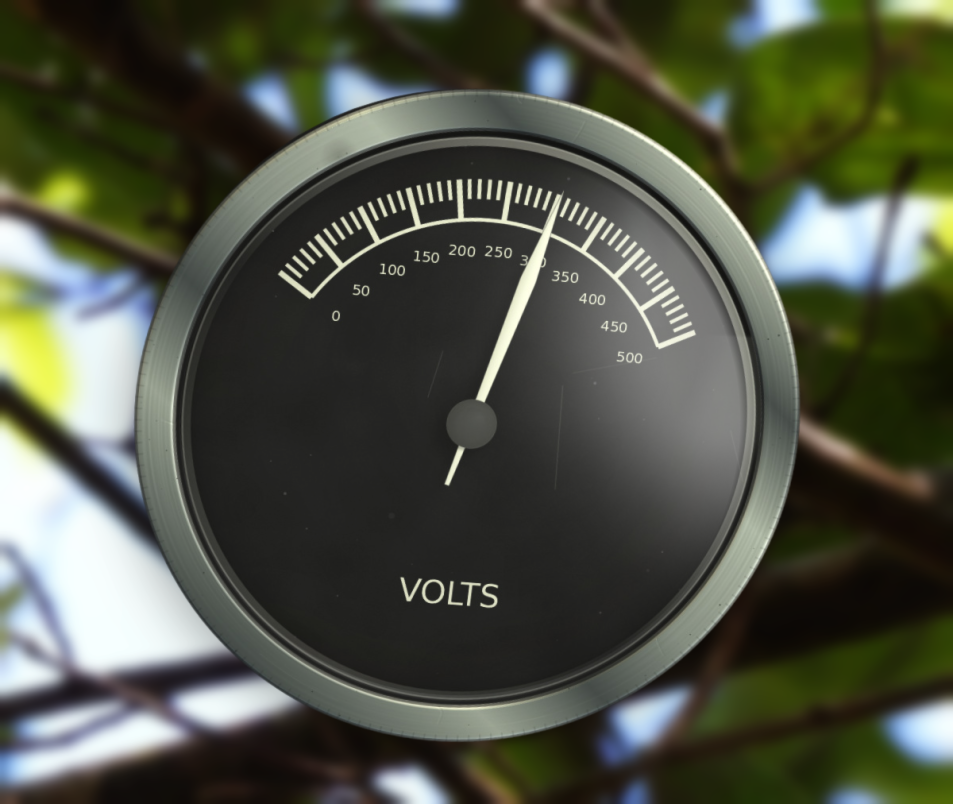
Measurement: 300 V
